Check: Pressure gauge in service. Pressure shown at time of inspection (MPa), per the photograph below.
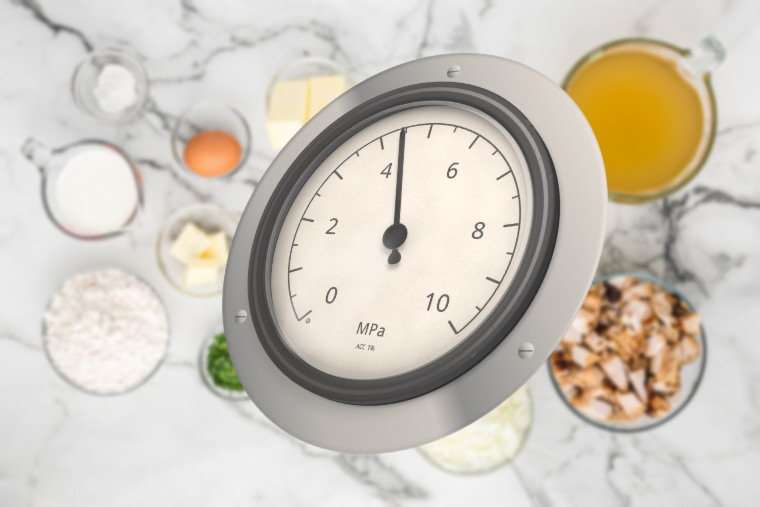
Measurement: 4.5 MPa
